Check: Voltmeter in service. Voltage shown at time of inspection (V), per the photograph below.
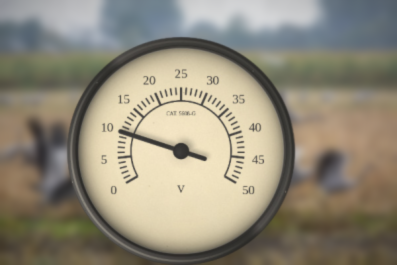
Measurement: 10 V
